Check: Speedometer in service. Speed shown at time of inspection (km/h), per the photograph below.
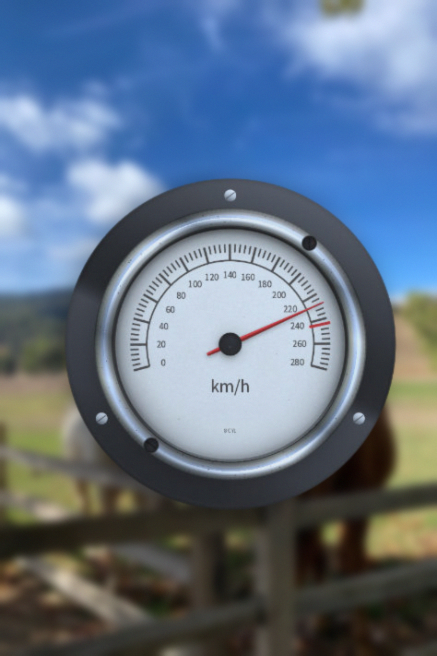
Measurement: 228 km/h
